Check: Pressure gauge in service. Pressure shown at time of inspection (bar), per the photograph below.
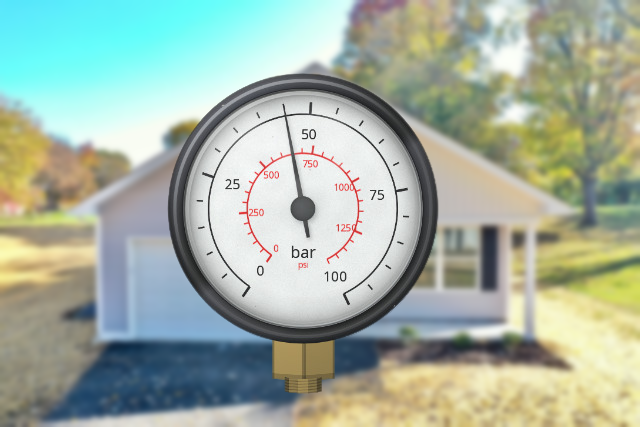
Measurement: 45 bar
